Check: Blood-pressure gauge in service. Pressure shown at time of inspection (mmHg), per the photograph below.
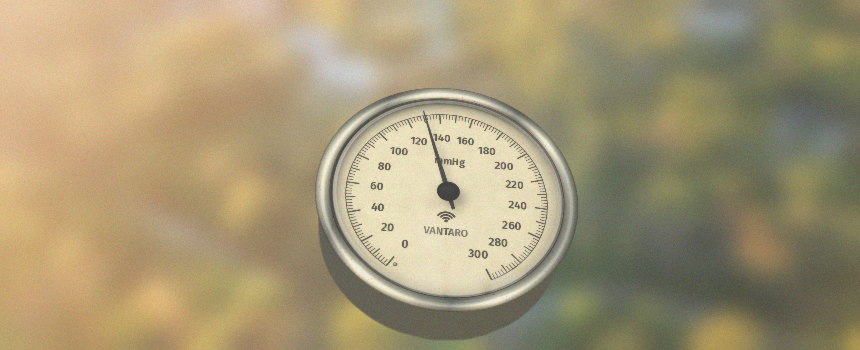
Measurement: 130 mmHg
